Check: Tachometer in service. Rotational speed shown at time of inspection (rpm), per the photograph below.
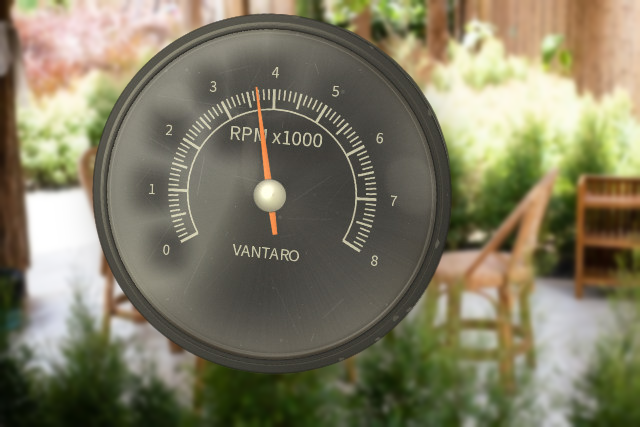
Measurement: 3700 rpm
